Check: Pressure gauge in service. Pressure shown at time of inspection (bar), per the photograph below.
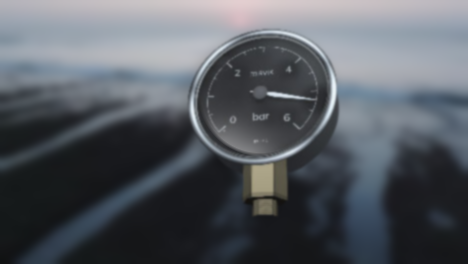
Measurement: 5.25 bar
